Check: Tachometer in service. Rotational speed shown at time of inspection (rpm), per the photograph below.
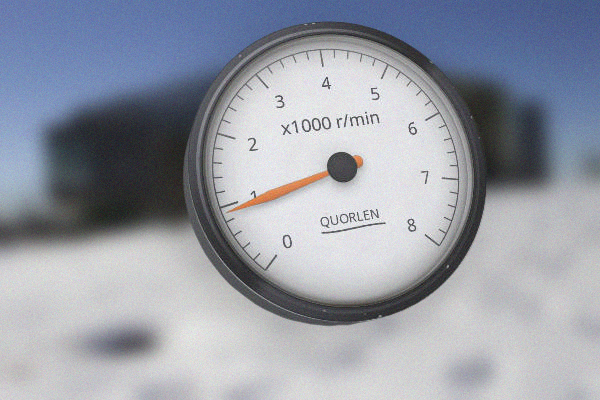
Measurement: 900 rpm
